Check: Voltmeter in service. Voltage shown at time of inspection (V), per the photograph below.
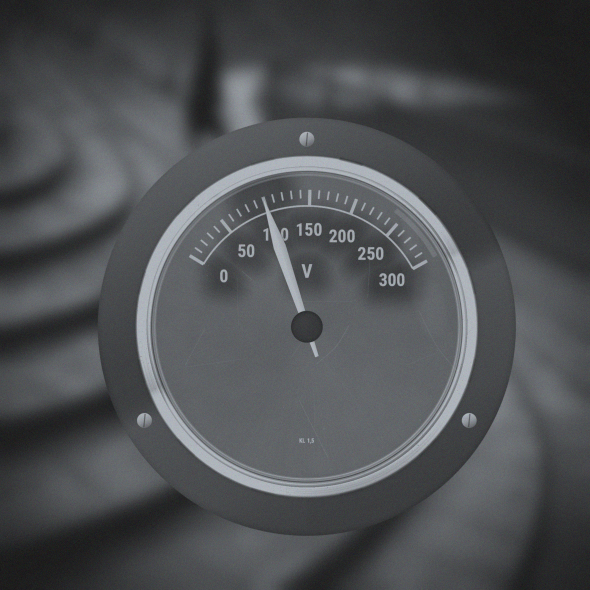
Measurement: 100 V
